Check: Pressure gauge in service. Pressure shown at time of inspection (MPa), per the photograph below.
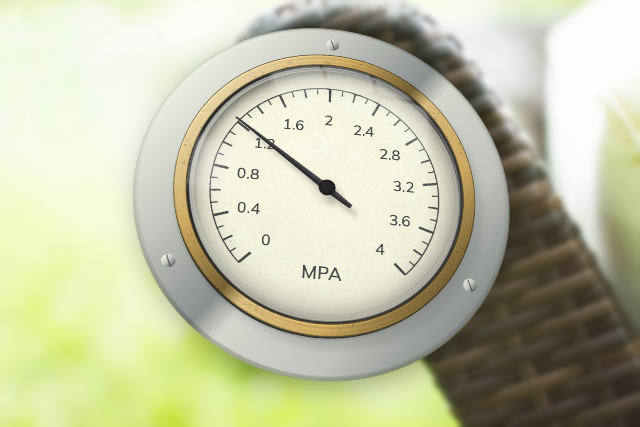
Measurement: 1.2 MPa
